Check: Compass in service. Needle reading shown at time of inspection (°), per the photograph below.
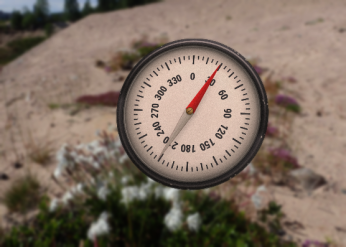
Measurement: 30 °
